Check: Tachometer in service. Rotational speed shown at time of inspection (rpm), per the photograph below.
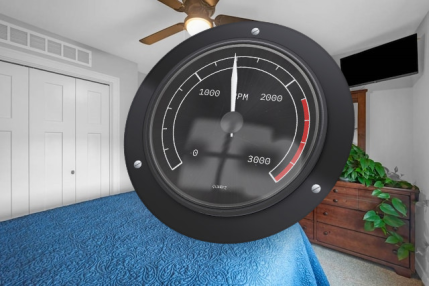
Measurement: 1400 rpm
